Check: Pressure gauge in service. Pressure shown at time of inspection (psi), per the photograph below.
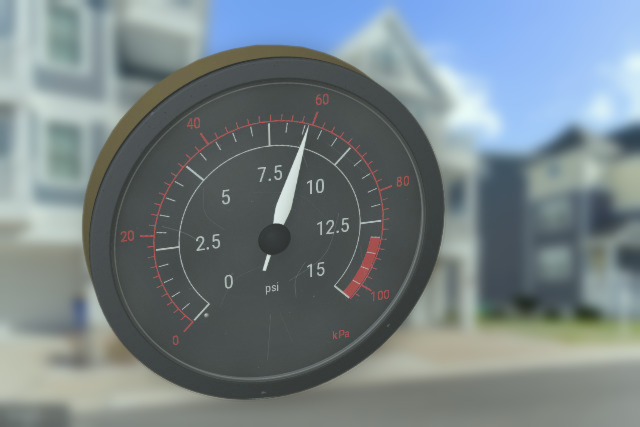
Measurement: 8.5 psi
